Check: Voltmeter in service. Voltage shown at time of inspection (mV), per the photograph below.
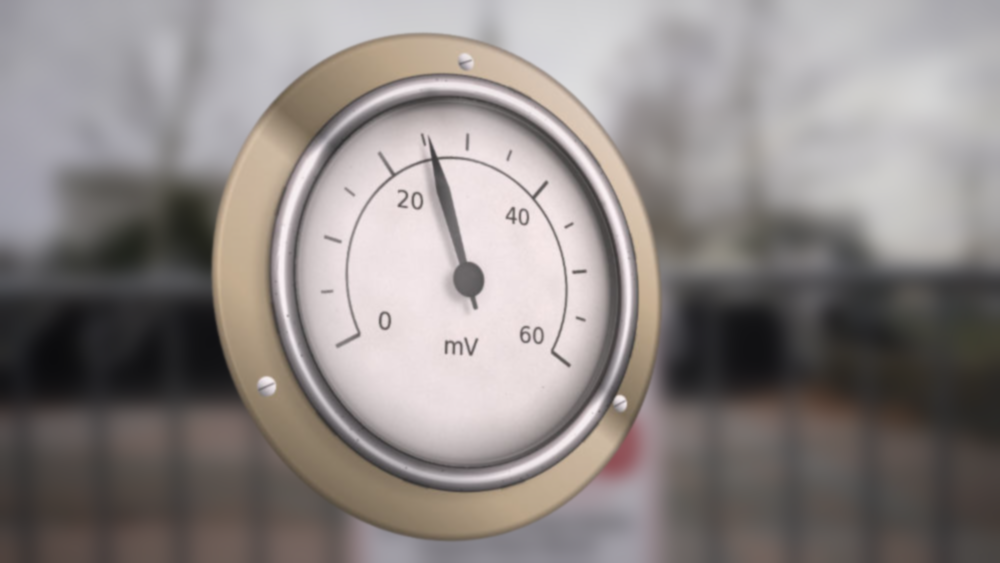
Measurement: 25 mV
